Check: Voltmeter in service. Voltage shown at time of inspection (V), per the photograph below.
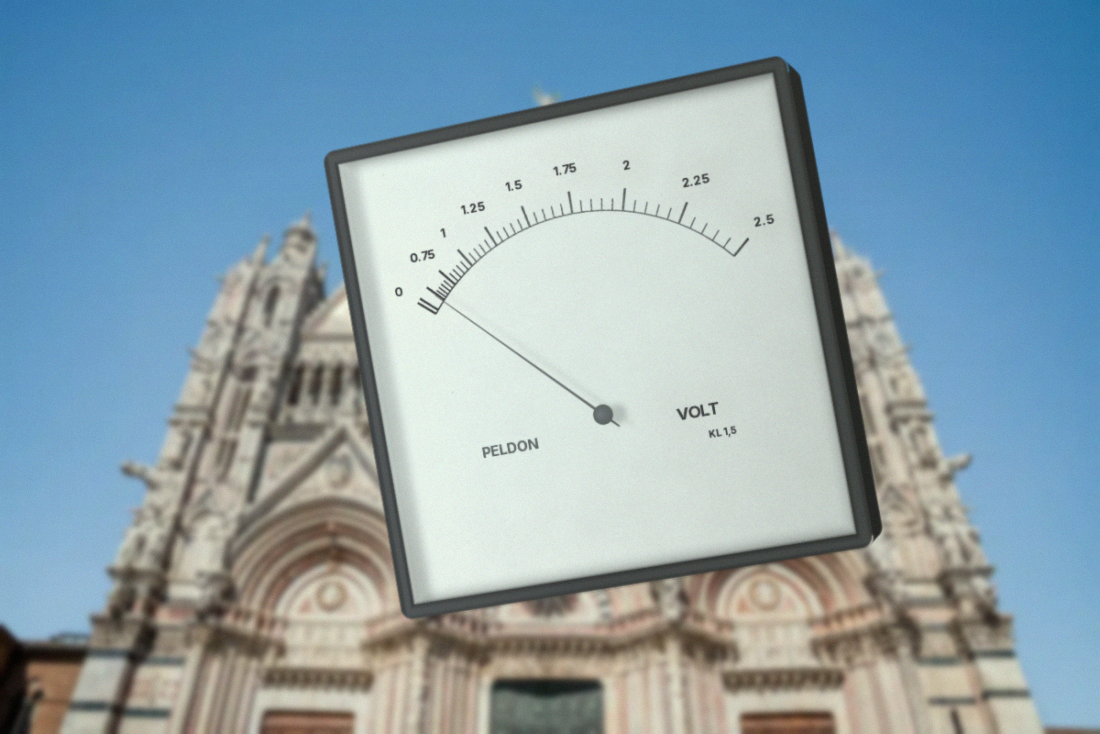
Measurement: 0.5 V
